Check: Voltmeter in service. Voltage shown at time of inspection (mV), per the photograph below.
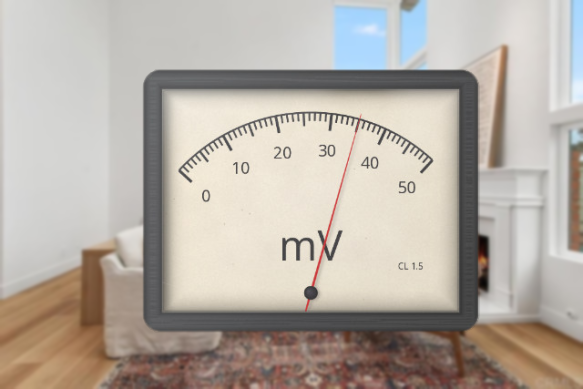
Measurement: 35 mV
